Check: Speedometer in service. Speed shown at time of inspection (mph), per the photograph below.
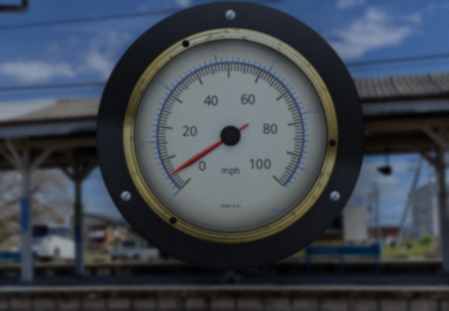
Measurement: 5 mph
